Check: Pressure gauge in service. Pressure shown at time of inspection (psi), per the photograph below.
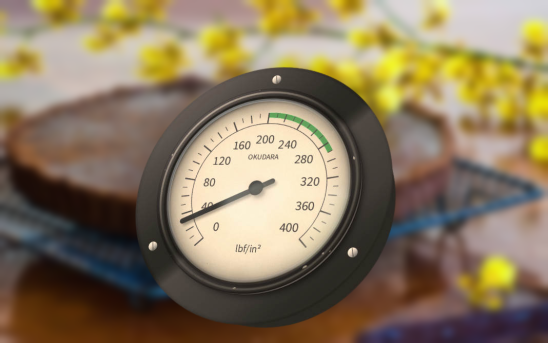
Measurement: 30 psi
